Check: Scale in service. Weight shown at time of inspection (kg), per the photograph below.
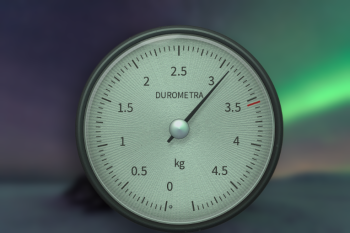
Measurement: 3.1 kg
